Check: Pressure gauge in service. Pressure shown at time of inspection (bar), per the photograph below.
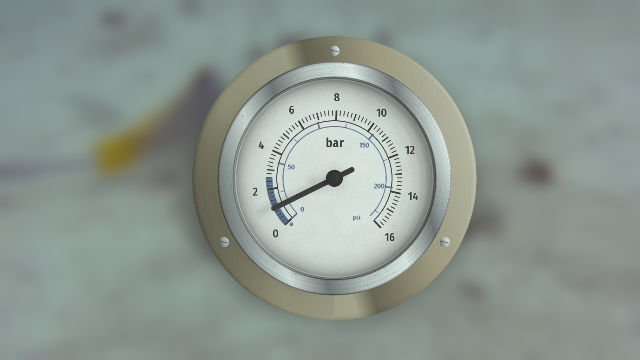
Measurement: 1 bar
